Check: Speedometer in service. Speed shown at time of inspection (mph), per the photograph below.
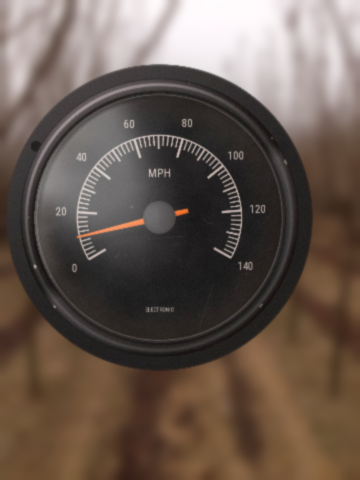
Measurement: 10 mph
